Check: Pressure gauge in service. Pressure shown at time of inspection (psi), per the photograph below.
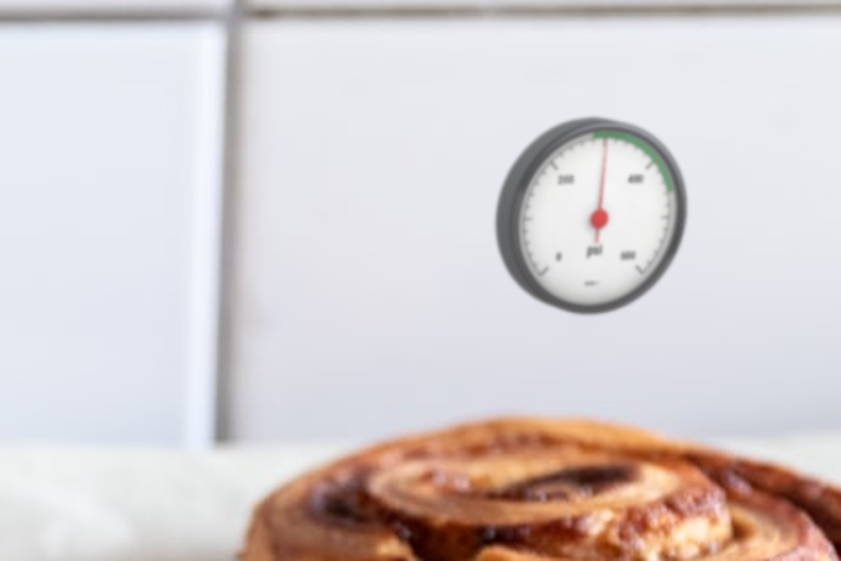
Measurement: 300 psi
